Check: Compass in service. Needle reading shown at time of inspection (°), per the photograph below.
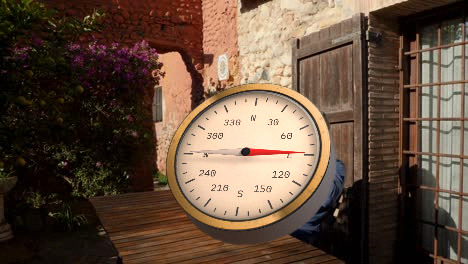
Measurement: 90 °
